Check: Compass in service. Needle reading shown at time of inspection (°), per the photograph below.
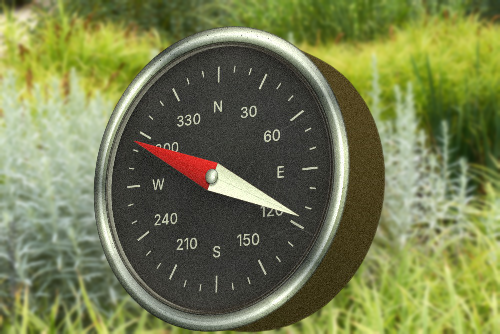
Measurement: 295 °
